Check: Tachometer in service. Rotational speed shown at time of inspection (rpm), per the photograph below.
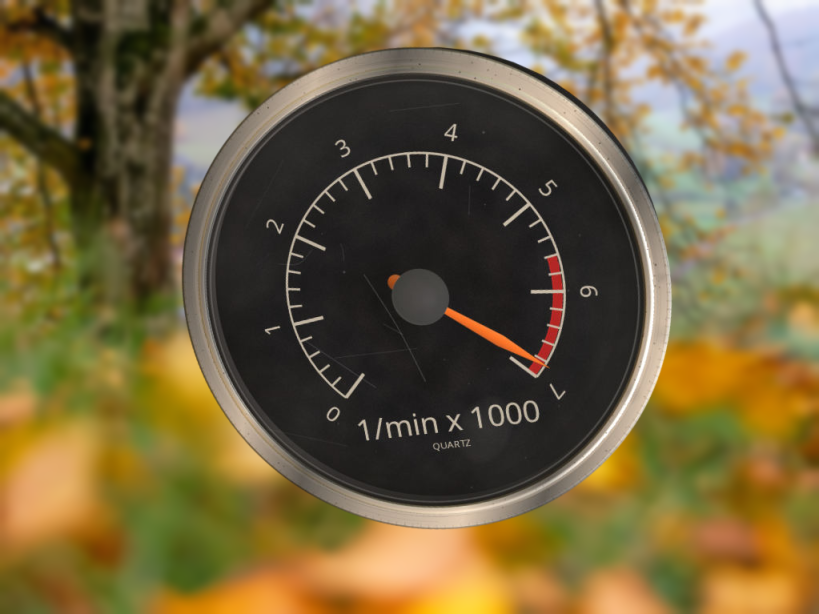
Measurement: 6800 rpm
